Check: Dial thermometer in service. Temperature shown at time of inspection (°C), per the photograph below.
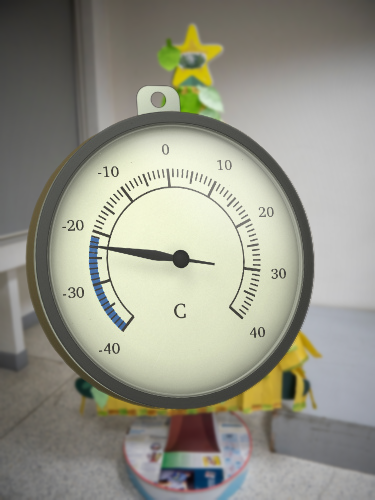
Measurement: -23 °C
